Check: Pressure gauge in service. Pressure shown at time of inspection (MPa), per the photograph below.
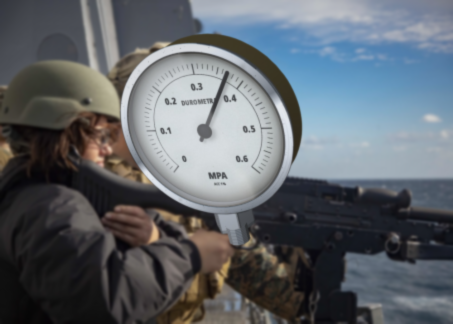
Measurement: 0.37 MPa
